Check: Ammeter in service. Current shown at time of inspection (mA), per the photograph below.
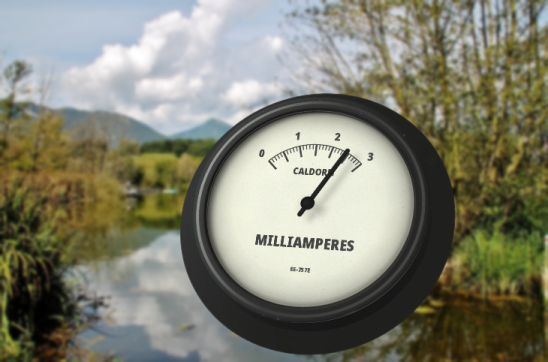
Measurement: 2.5 mA
